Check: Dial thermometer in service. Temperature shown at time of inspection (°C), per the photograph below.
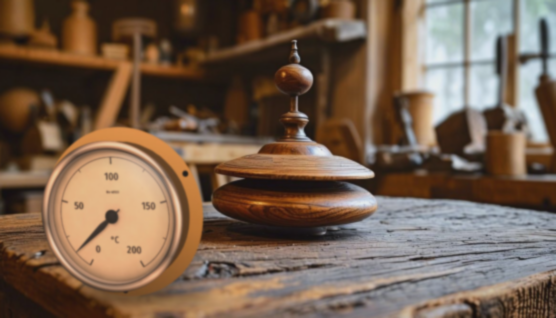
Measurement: 12.5 °C
